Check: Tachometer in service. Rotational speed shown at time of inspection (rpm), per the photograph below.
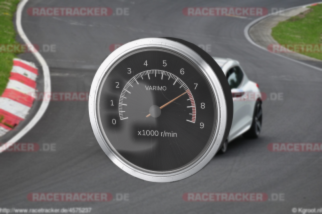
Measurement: 7000 rpm
